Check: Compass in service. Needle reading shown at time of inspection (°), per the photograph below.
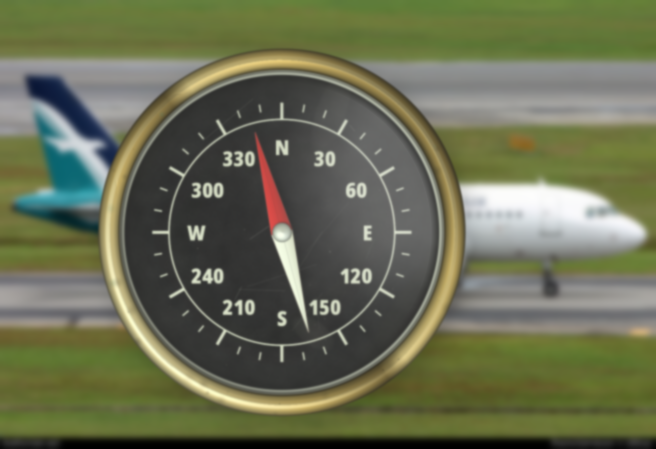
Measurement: 345 °
